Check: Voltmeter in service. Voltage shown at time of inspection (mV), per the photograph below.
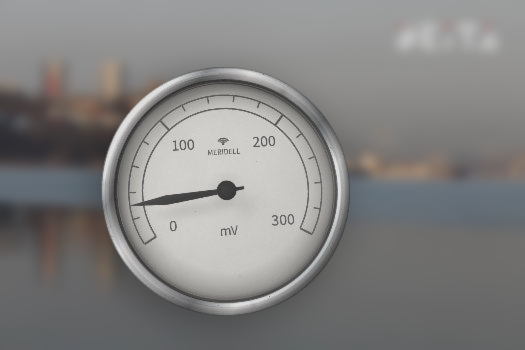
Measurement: 30 mV
